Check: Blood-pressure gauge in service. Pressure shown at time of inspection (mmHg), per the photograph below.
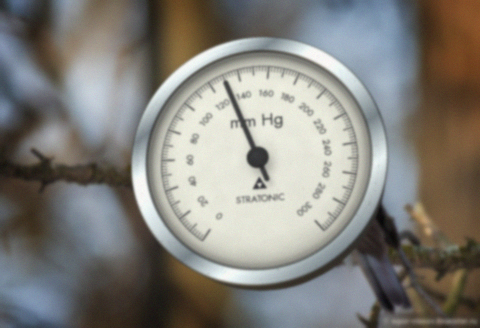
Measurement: 130 mmHg
